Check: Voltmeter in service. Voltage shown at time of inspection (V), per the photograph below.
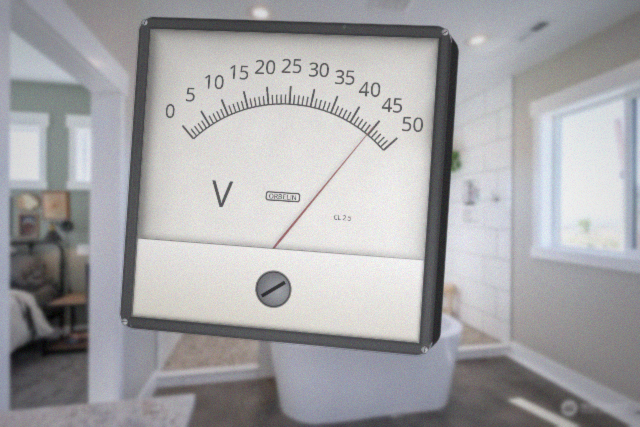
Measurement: 45 V
